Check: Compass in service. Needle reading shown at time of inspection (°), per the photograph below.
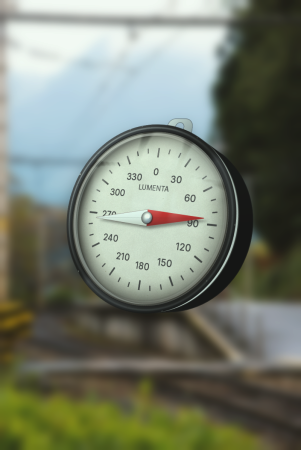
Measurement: 85 °
